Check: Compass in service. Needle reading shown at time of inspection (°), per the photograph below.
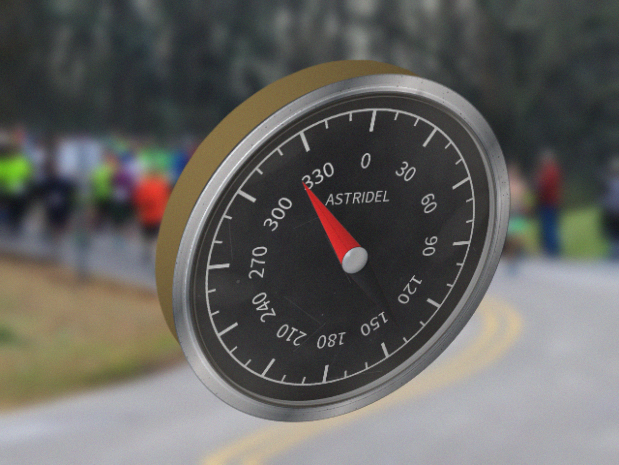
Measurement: 320 °
